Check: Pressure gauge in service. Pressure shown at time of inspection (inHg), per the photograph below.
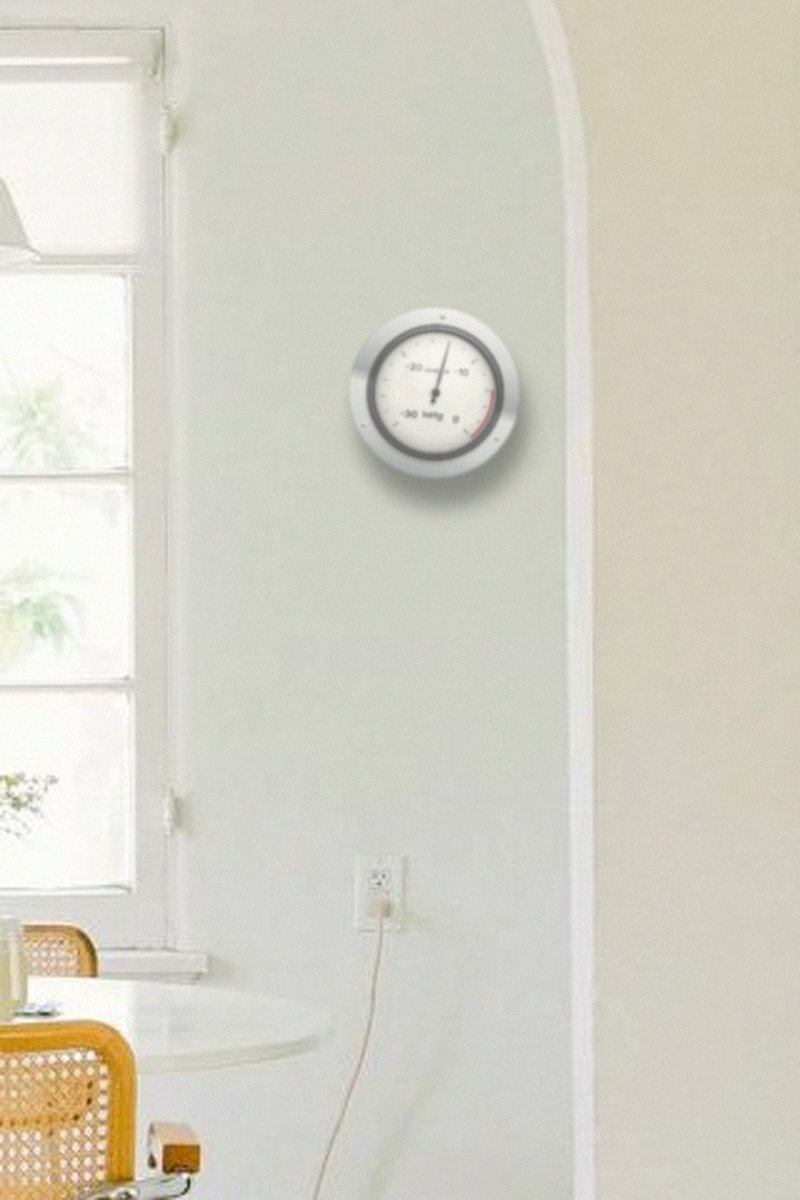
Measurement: -14 inHg
